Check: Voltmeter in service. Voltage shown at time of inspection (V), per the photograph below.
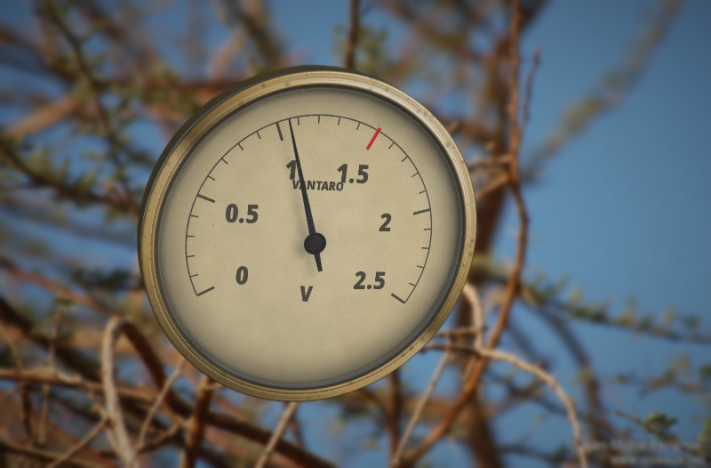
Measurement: 1.05 V
